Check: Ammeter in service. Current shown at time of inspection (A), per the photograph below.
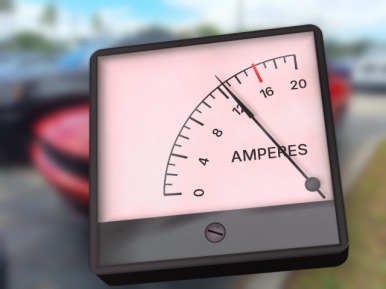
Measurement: 12.5 A
